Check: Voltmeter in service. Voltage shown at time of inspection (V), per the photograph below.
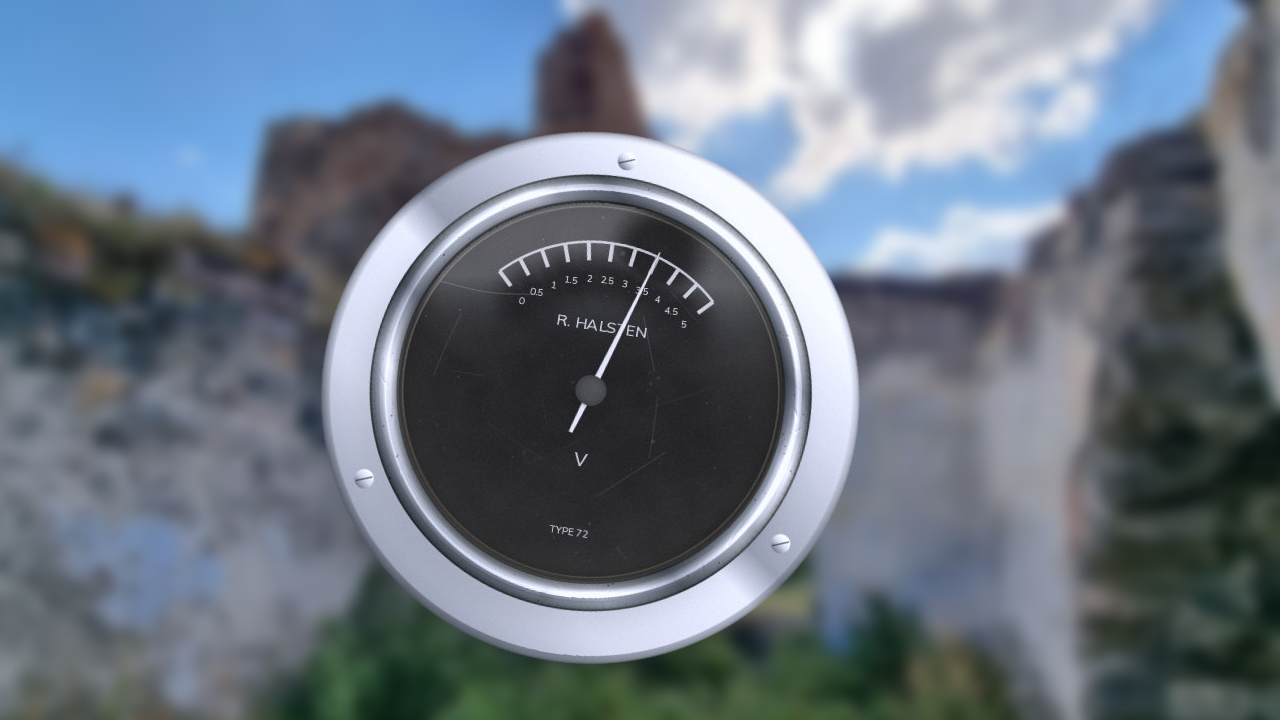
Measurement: 3.5 V
